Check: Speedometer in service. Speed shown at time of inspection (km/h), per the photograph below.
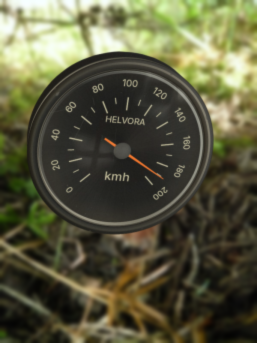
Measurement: 190 km/h
